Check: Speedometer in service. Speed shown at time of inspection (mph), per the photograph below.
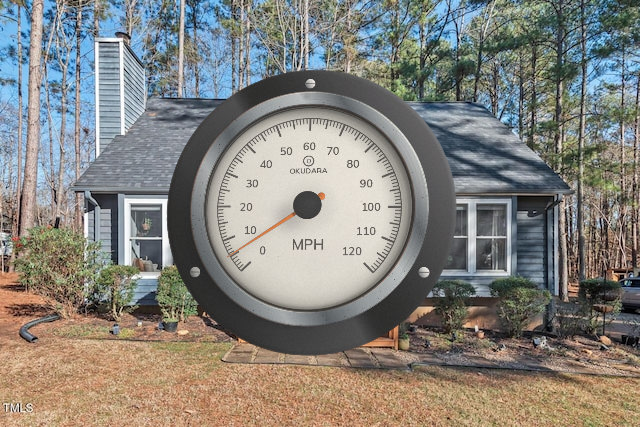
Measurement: 5 mph
